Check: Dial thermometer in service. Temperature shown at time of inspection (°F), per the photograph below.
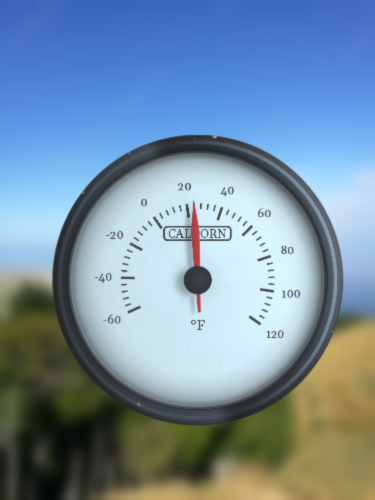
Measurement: 24 °F
